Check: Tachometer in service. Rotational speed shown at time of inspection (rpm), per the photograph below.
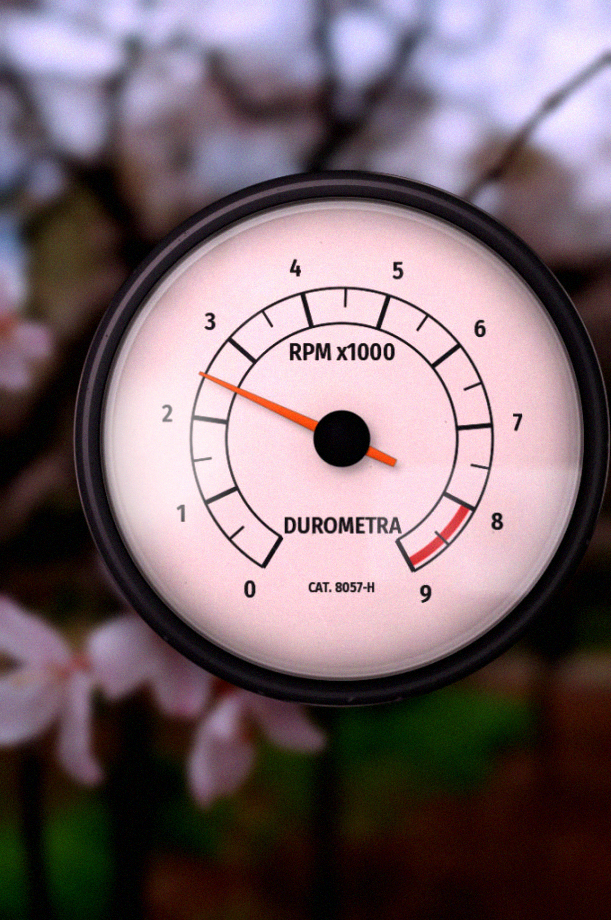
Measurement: 2500 rpm
